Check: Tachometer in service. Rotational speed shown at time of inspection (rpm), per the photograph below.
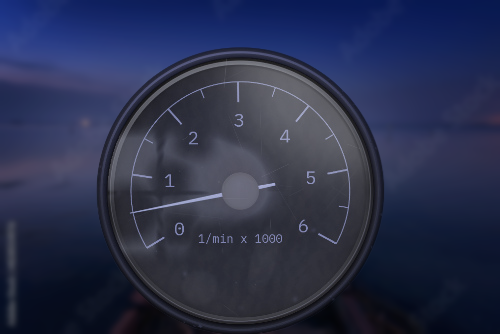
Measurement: 500 rpm
